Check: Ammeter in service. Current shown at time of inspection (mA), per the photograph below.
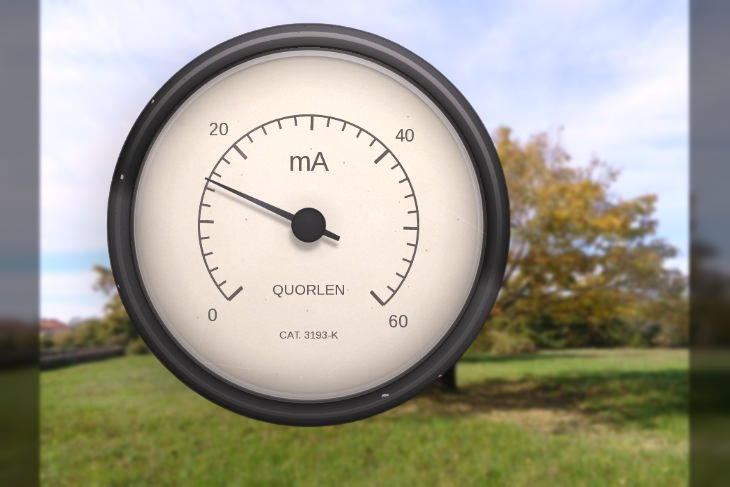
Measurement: 15 mA
